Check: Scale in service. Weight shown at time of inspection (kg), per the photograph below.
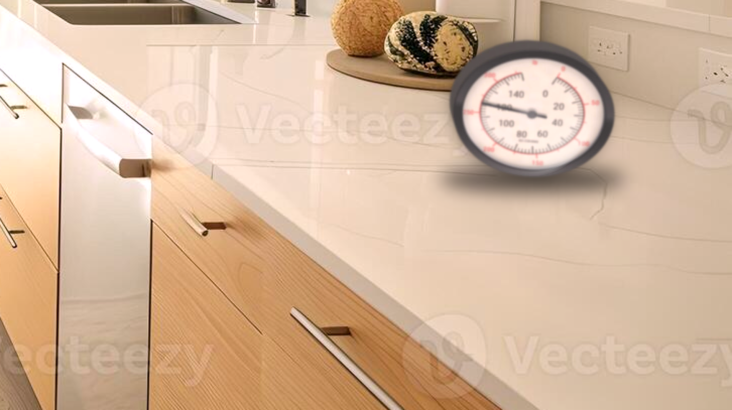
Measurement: 120 kg
